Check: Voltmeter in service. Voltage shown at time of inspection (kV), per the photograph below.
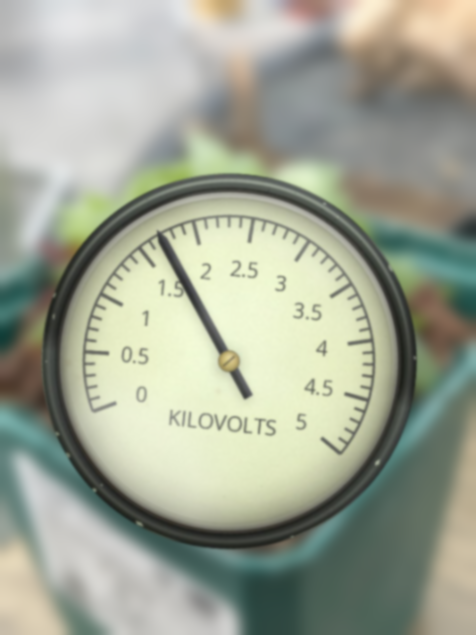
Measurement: 1.7 kV
